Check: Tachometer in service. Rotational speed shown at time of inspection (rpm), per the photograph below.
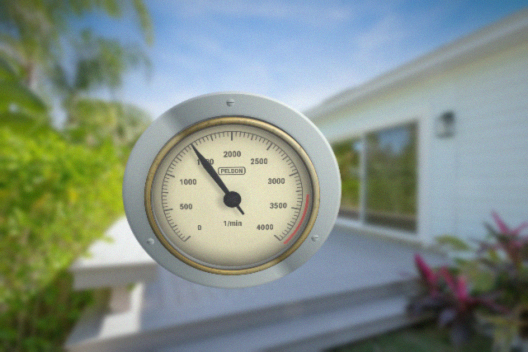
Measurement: 1500 rpm
